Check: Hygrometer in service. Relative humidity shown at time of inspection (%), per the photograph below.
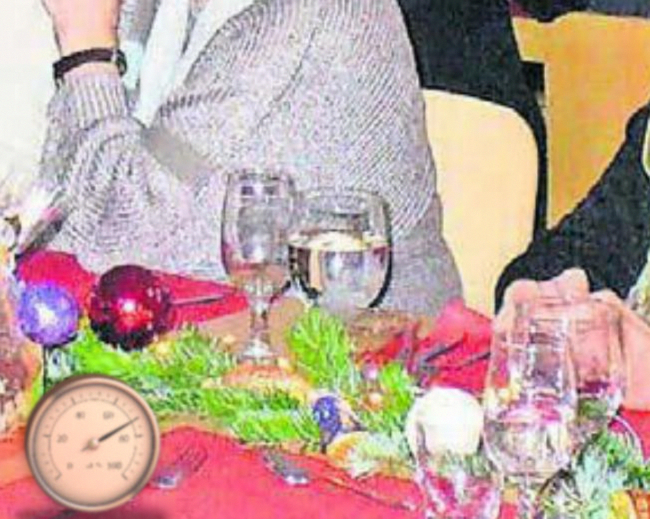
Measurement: 72 %
